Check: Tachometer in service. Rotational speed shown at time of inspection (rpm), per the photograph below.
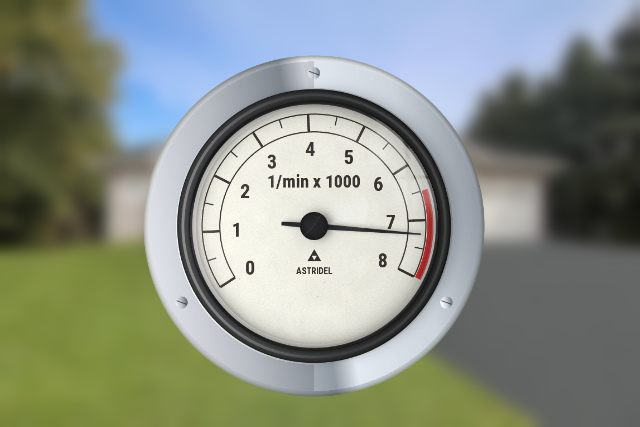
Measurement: 7250 rpm
